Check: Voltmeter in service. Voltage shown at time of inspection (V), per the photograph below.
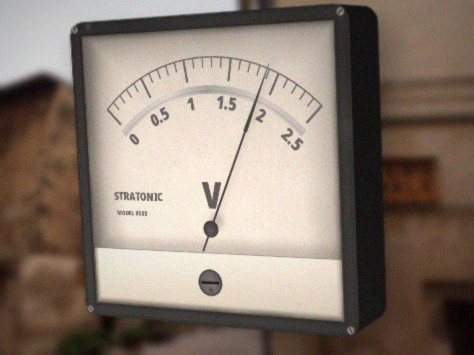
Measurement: 1.9 V
